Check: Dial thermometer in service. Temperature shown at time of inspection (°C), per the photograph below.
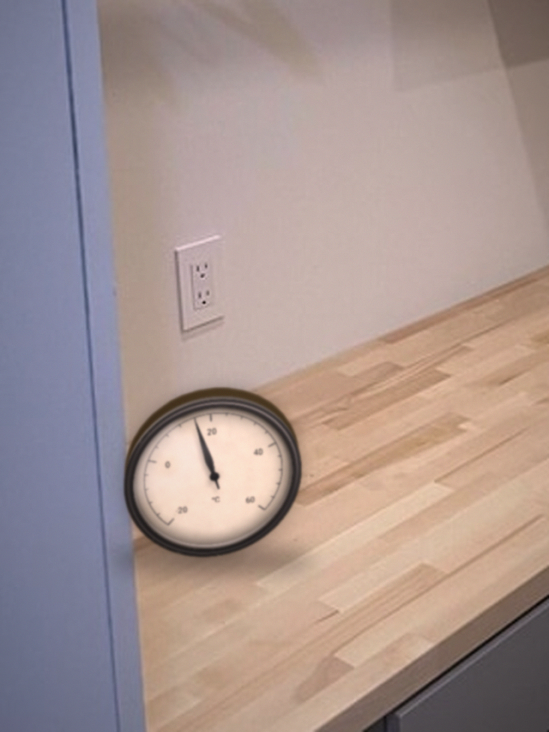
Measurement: 16 °C
